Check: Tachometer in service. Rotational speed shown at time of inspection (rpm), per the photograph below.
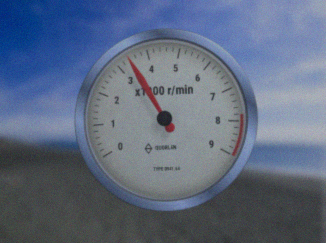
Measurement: 3400 rpm
